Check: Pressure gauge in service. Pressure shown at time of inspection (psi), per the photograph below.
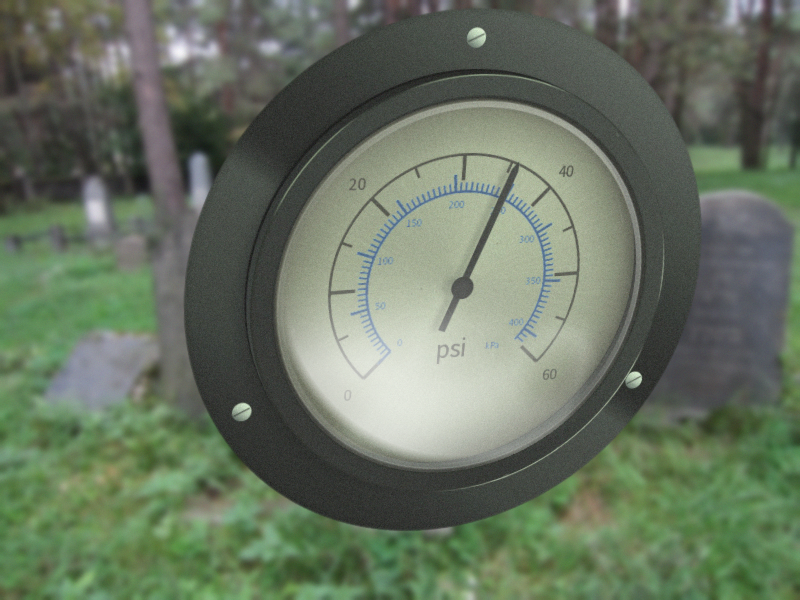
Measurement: 35 psi
